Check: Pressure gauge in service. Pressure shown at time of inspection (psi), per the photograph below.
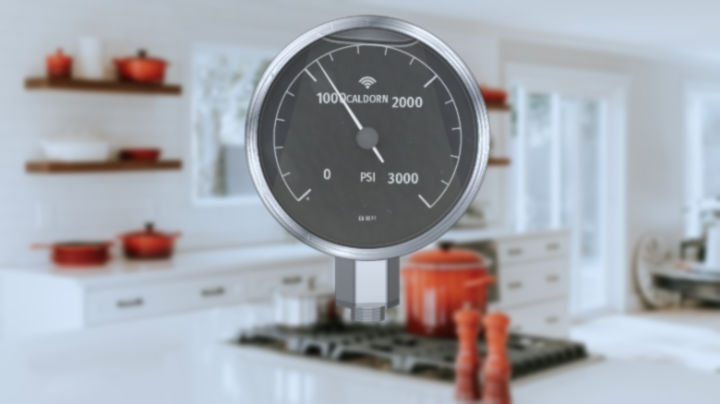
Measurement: 1100 psi
